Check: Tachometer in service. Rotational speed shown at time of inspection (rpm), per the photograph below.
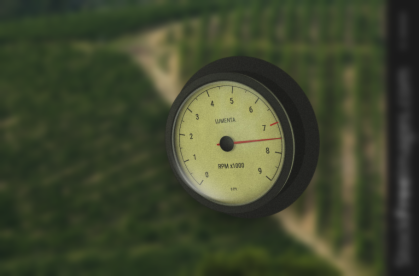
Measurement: 7500 rpm
